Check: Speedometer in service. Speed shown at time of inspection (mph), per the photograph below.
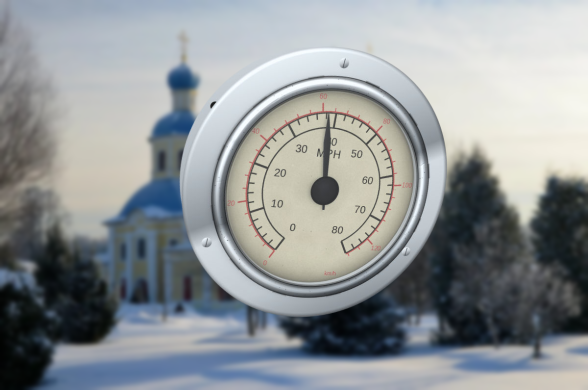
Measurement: 38 mph
